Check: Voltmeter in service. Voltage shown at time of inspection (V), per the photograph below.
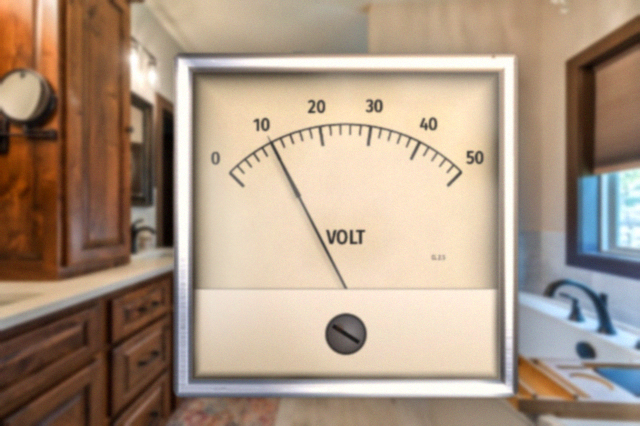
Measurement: 10 V
